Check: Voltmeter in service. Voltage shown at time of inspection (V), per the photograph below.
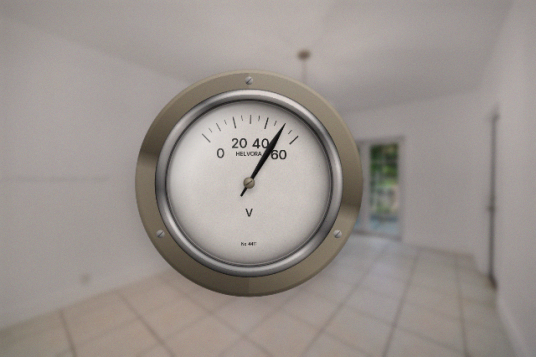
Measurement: 50 V
